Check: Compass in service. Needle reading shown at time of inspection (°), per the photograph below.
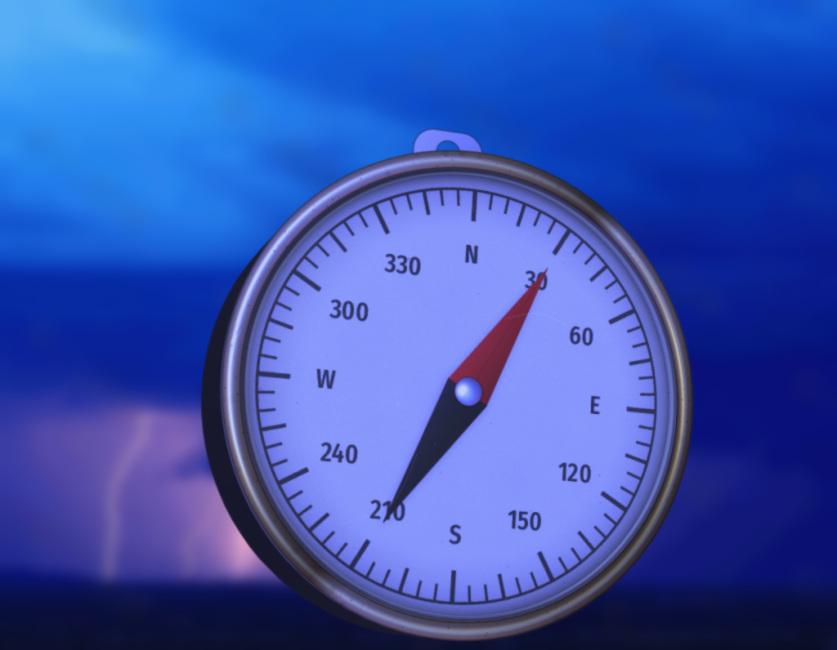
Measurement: 30 °
